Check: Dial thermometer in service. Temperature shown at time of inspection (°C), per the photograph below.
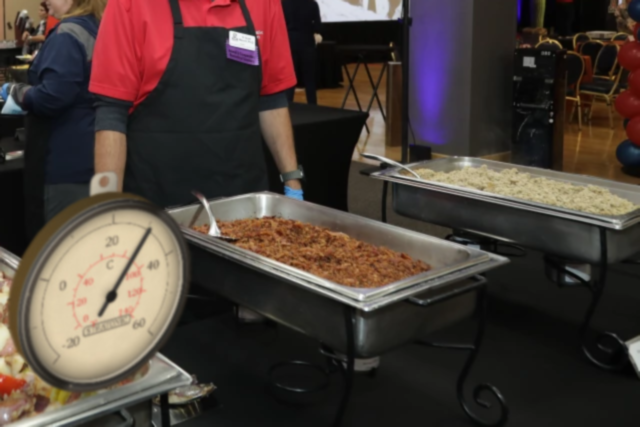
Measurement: 30 °C
